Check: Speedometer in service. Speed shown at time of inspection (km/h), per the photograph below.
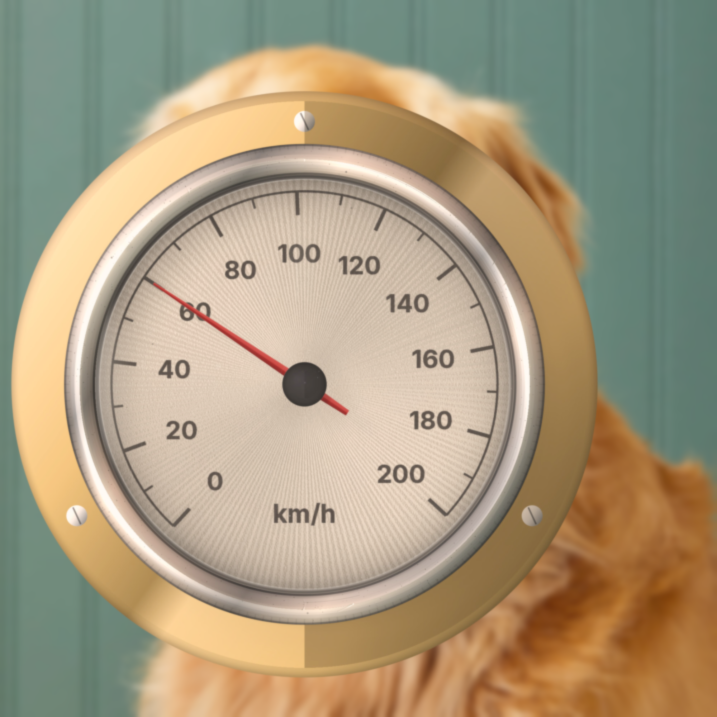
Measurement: 60 km/h
